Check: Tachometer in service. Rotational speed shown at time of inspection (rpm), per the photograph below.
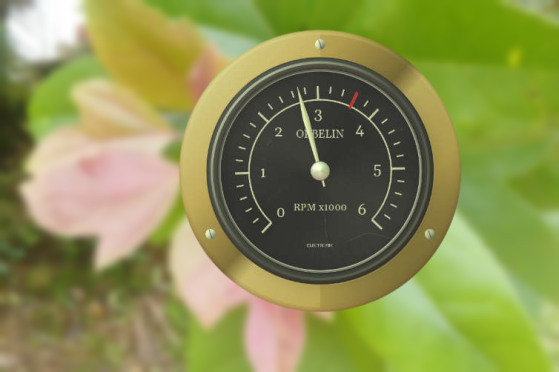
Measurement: 2700 rpm
